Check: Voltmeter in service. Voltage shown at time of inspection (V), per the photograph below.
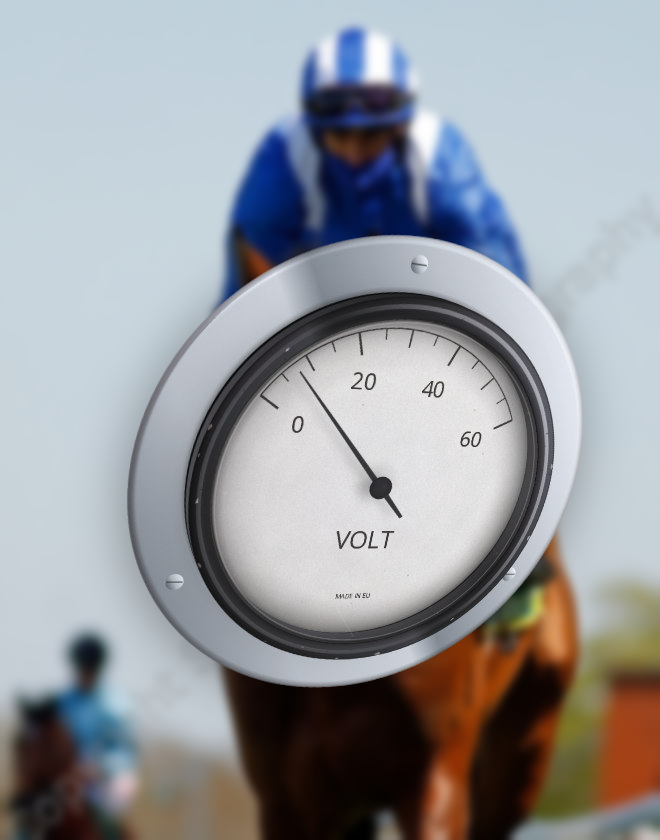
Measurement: 7.5 V
